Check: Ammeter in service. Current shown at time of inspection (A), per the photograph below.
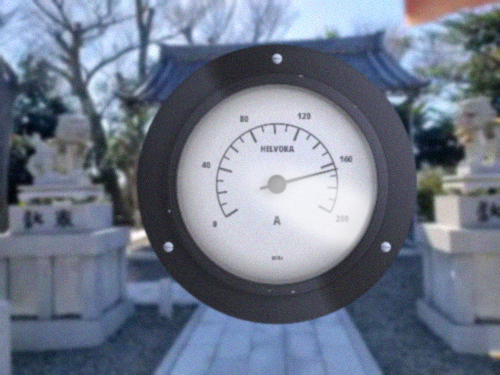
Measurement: 165 A
